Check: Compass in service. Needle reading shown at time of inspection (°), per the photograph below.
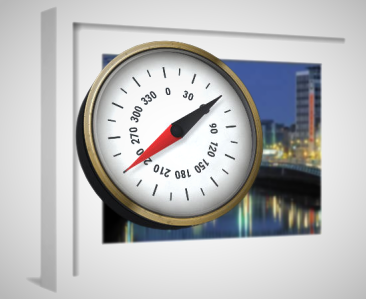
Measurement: 240 °
